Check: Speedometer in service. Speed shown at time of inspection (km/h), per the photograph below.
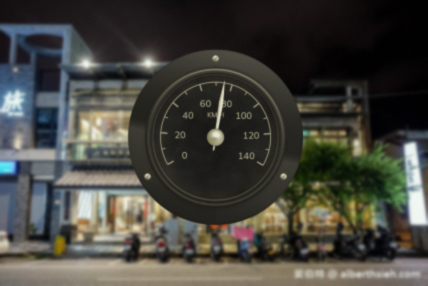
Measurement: 75 km/h
